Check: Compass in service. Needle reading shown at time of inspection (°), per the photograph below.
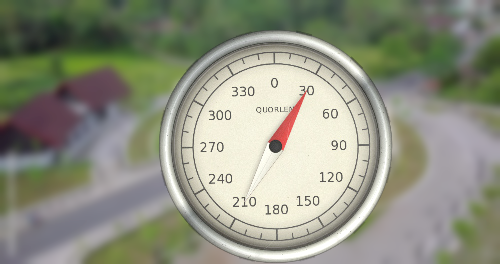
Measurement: 30 °
